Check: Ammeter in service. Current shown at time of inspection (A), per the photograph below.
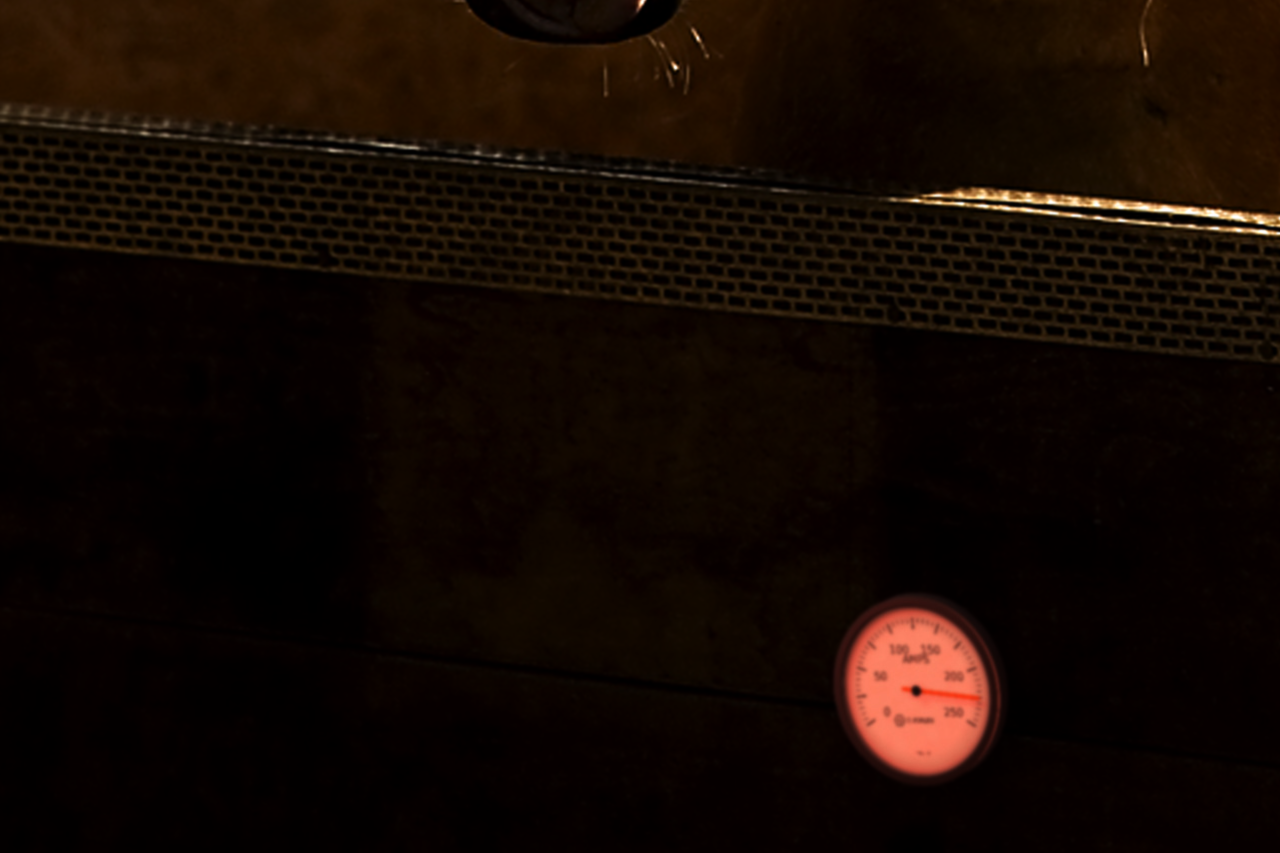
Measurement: 225 A
